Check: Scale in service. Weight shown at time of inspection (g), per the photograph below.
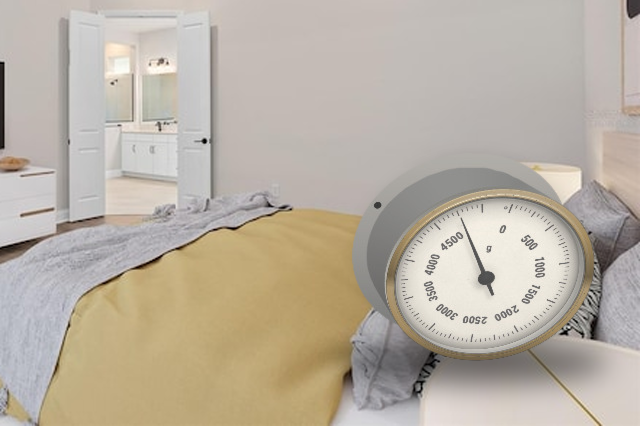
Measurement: 4750 g
